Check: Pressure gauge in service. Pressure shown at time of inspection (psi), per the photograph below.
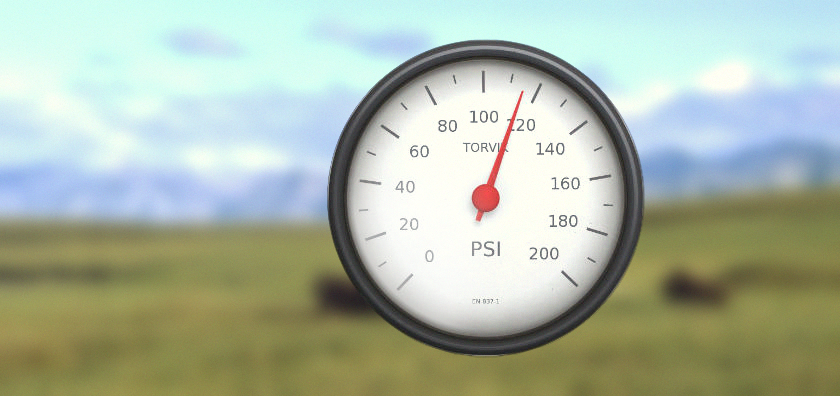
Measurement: 115 psi
